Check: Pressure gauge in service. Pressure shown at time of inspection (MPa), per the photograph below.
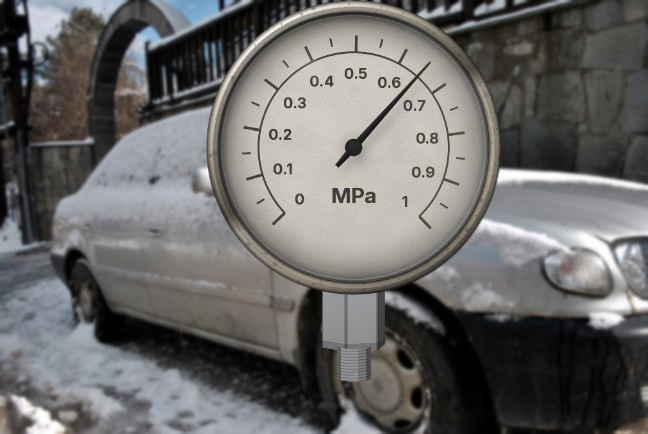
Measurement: 0.65 MPa
